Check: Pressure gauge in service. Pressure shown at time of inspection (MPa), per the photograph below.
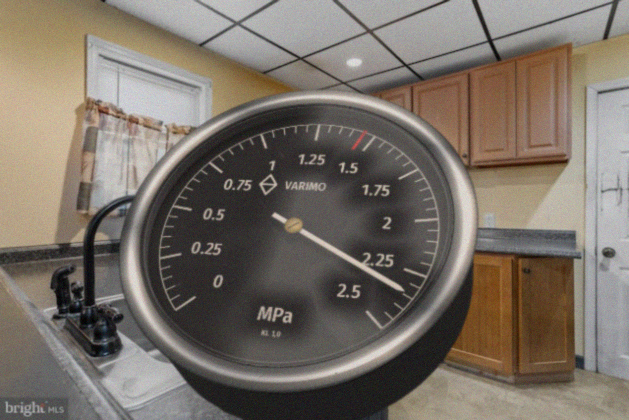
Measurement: 2.35 MPa
